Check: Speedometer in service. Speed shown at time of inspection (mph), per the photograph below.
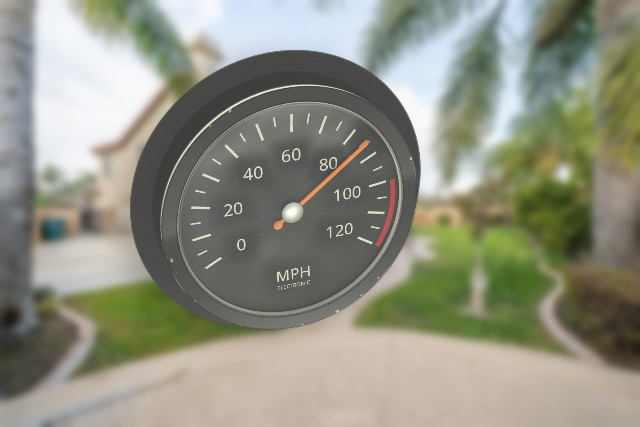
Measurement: 85 mph
